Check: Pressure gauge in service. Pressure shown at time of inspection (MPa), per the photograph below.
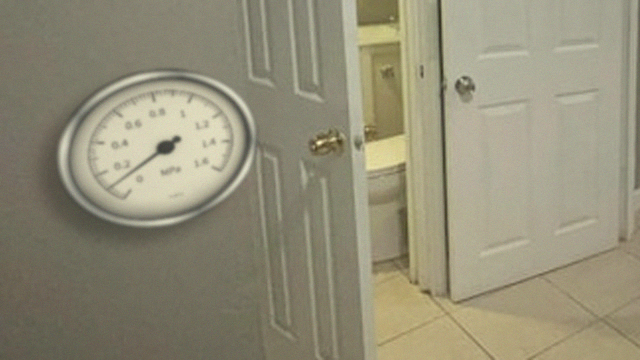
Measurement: 0.1 MPa
